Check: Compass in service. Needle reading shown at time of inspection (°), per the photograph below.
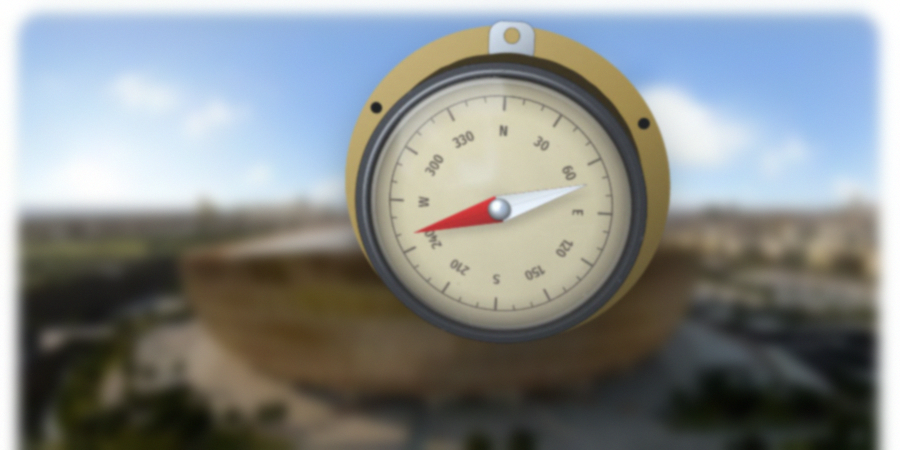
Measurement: 250 °
